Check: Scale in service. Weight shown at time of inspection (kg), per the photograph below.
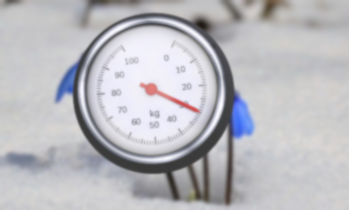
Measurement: 30 kg
